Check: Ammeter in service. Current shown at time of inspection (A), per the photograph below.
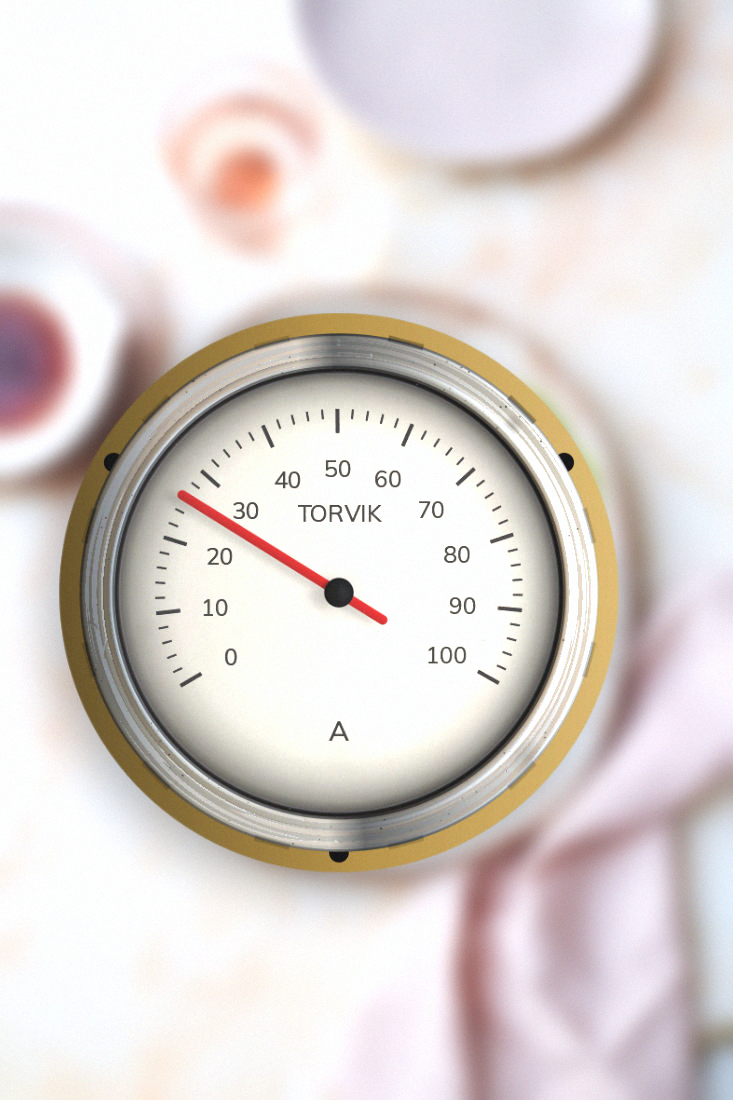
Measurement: 26 A
